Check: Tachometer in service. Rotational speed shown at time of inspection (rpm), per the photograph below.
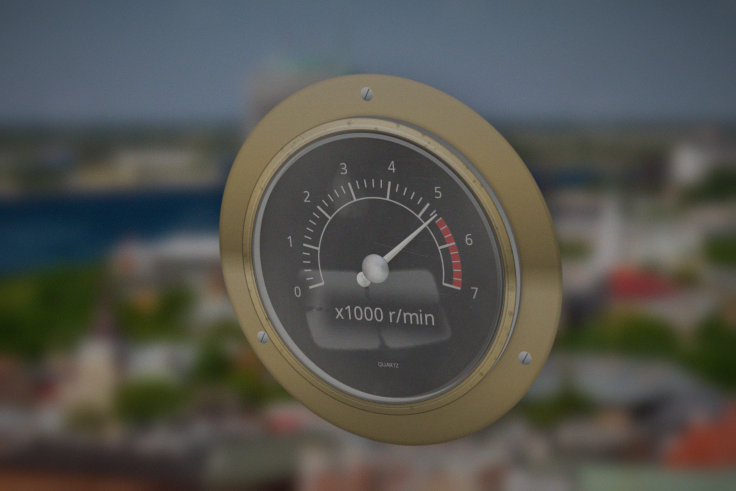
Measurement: 5300 rpm
